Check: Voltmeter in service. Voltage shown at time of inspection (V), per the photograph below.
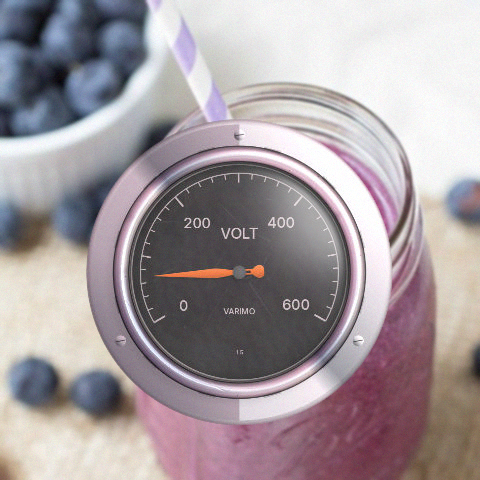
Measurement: 70 V
